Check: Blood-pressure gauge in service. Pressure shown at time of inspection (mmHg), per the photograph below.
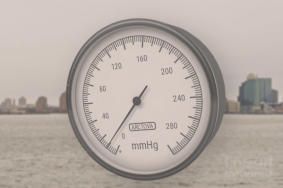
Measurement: 10 mmHg
